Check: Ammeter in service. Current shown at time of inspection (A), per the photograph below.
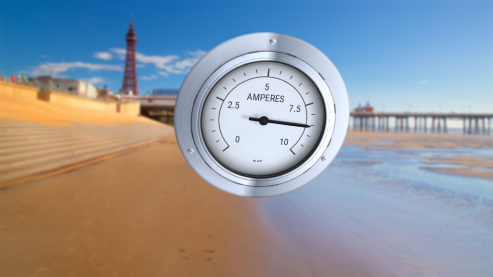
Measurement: 8.5 A
